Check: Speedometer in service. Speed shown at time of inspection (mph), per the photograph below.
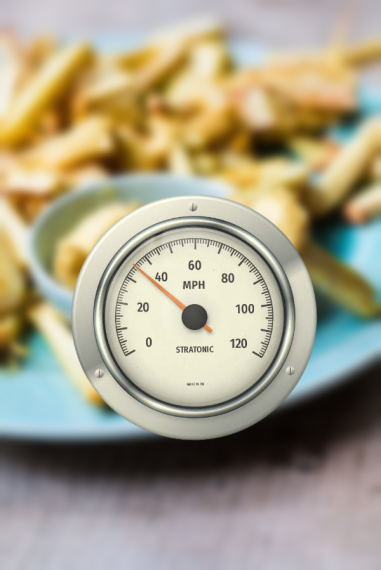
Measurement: 35 mph
